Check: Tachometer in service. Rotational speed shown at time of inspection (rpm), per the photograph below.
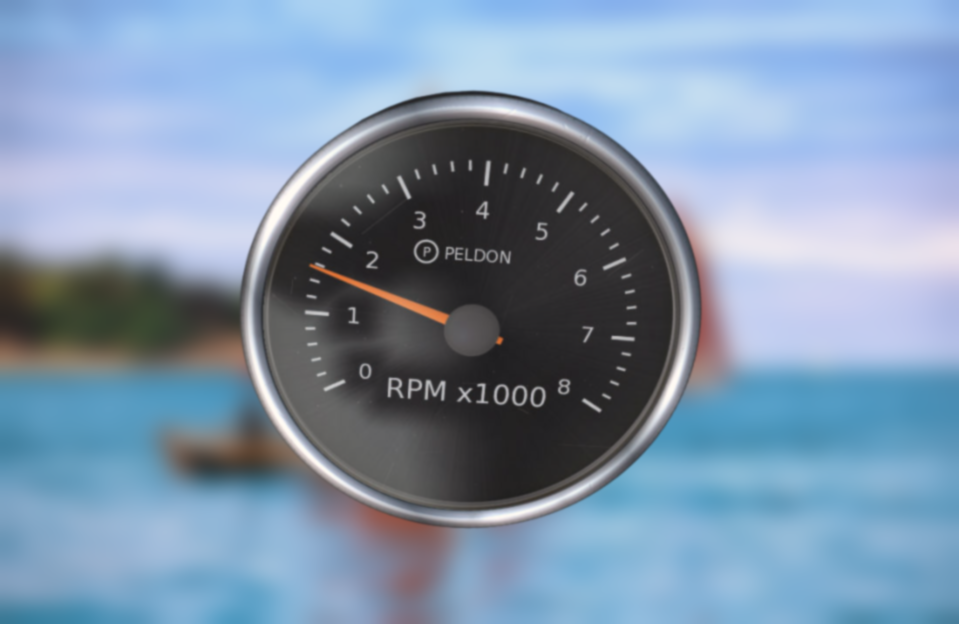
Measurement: 1600 rpm
